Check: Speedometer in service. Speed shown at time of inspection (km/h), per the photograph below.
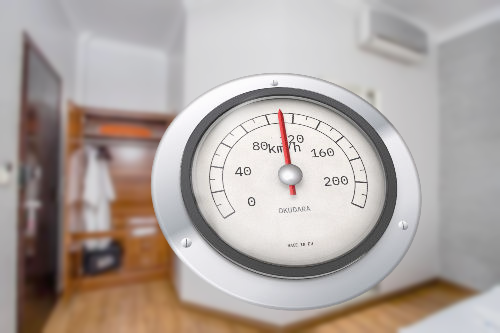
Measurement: 110 km/h
